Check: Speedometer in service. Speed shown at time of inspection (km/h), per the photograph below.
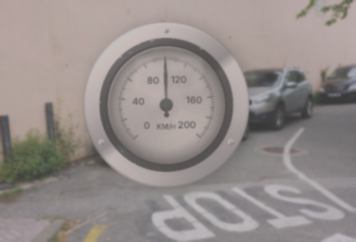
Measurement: 100 km/h
